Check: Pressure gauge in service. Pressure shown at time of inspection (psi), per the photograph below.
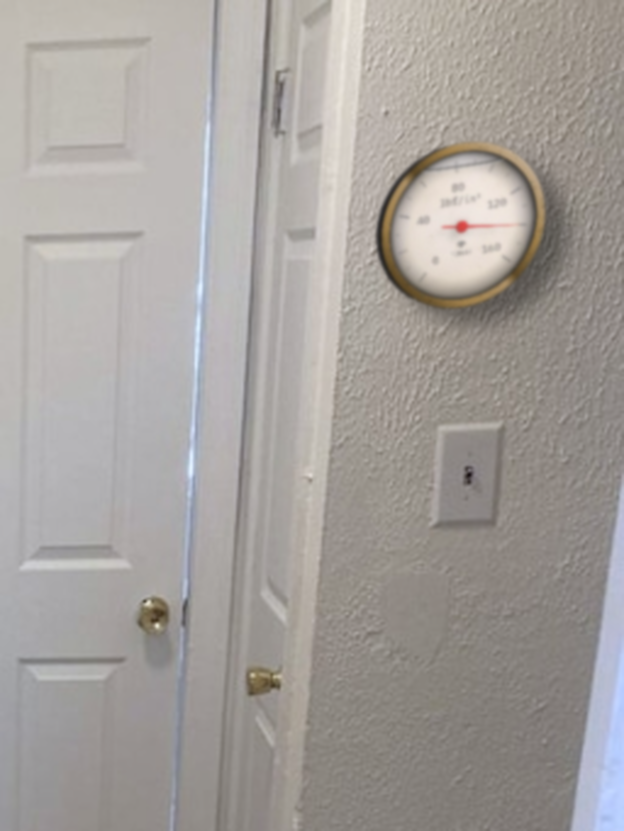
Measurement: 140 psi
